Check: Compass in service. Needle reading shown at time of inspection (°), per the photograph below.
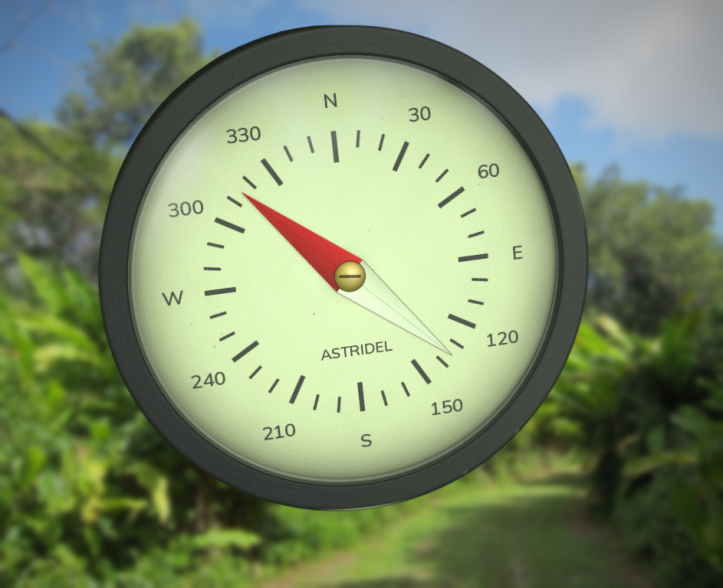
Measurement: 315 °
